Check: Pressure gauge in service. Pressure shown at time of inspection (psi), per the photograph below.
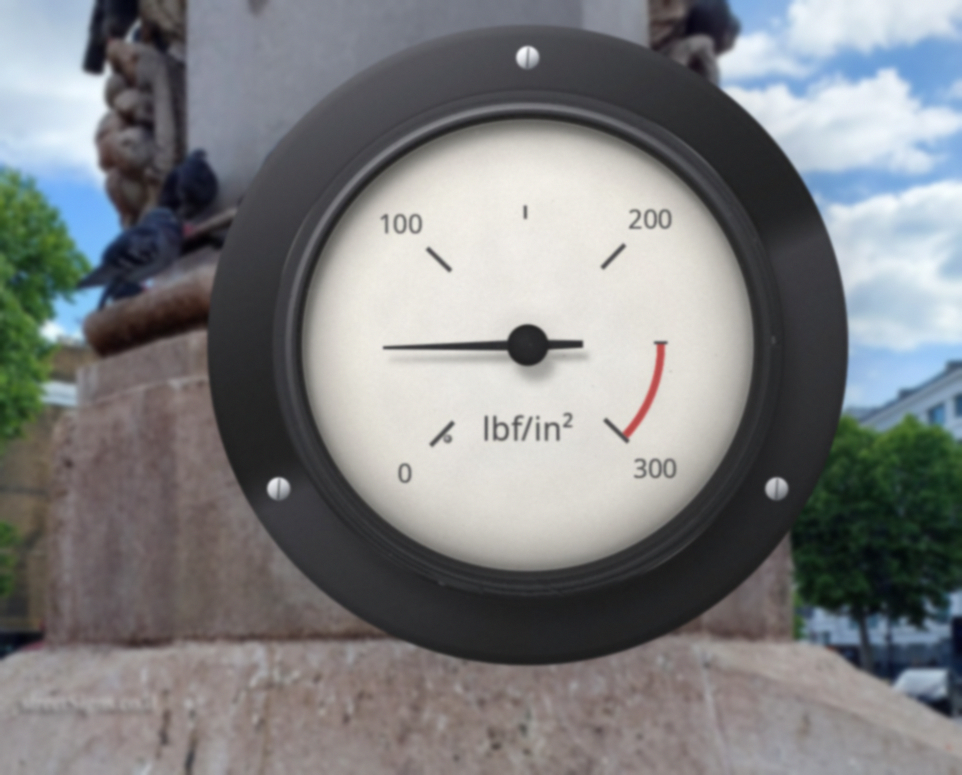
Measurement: 50 psi
